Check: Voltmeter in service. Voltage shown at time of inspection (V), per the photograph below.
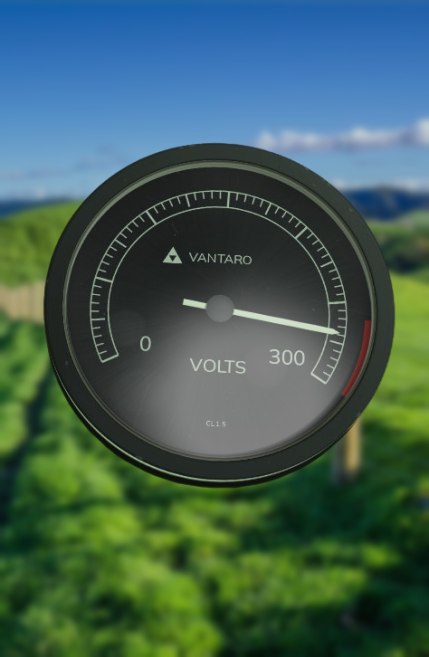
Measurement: 270 V
